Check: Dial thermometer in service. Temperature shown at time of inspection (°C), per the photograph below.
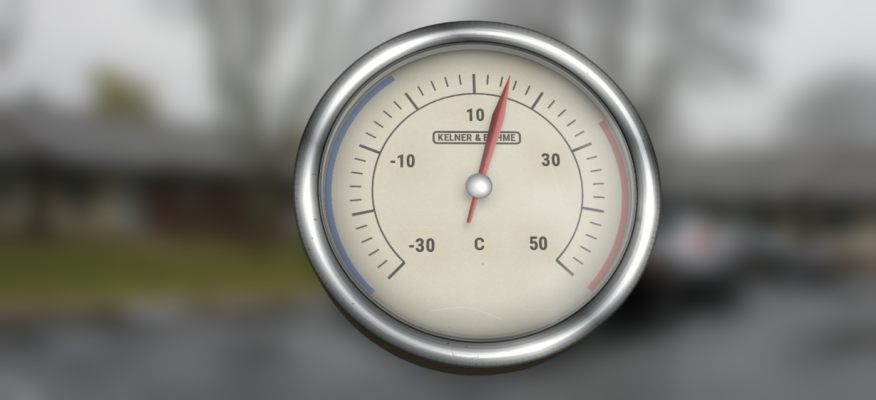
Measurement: 15 °C
